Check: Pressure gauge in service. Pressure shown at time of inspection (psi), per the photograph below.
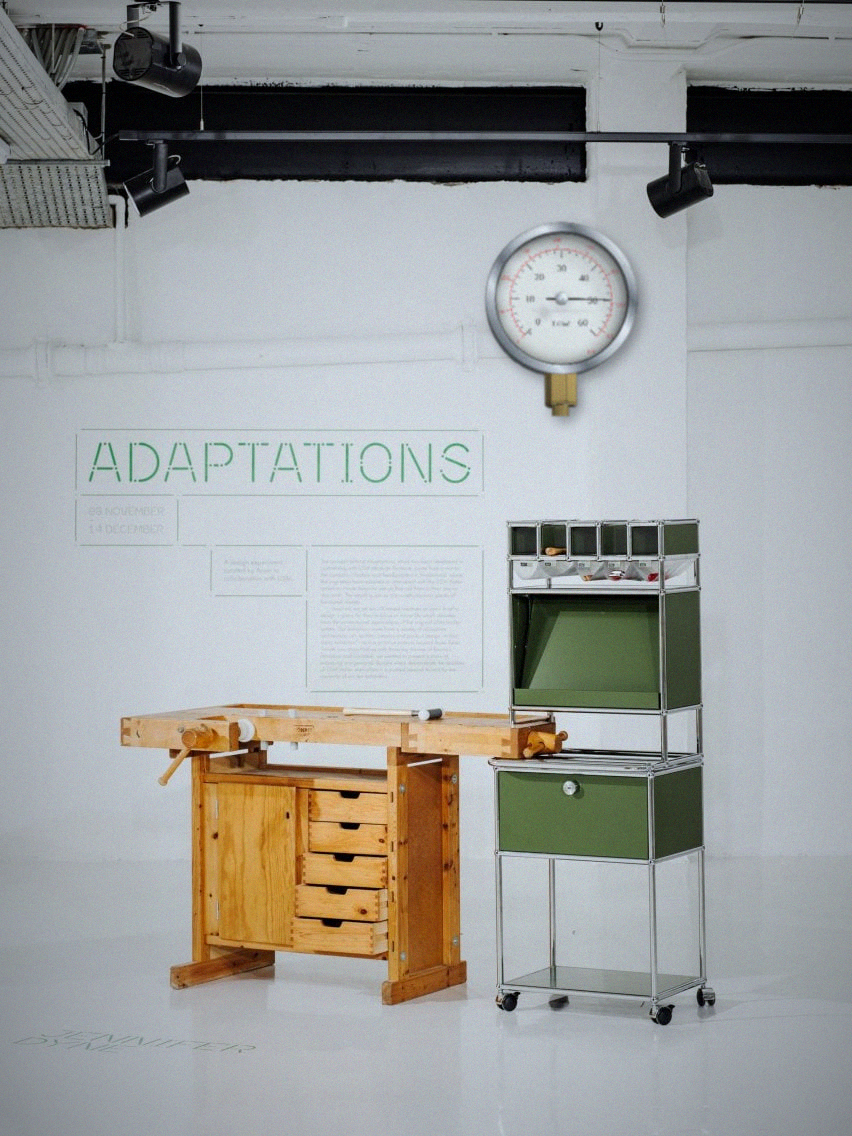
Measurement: 50 psi
